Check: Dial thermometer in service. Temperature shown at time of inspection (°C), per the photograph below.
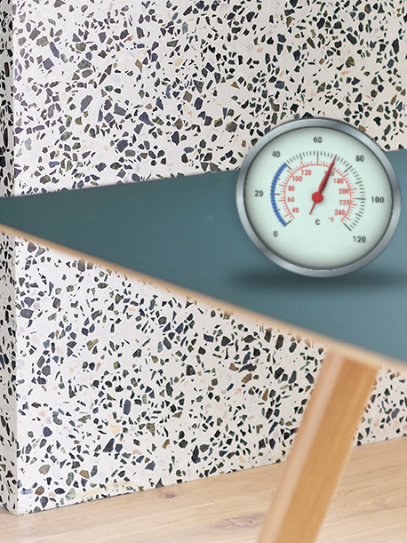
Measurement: 70 °C
